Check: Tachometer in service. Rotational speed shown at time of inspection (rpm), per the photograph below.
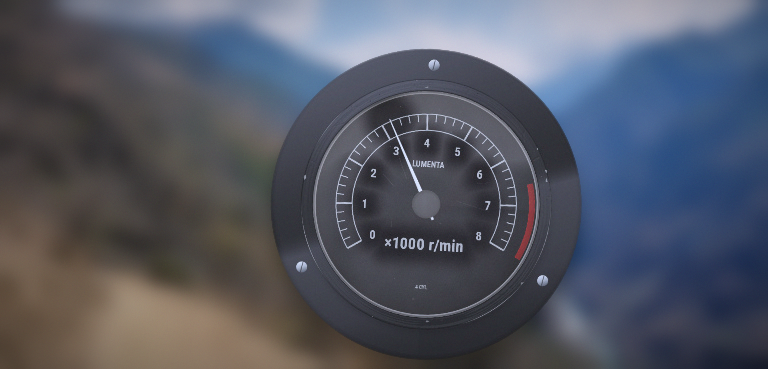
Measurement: 3200 rpm
